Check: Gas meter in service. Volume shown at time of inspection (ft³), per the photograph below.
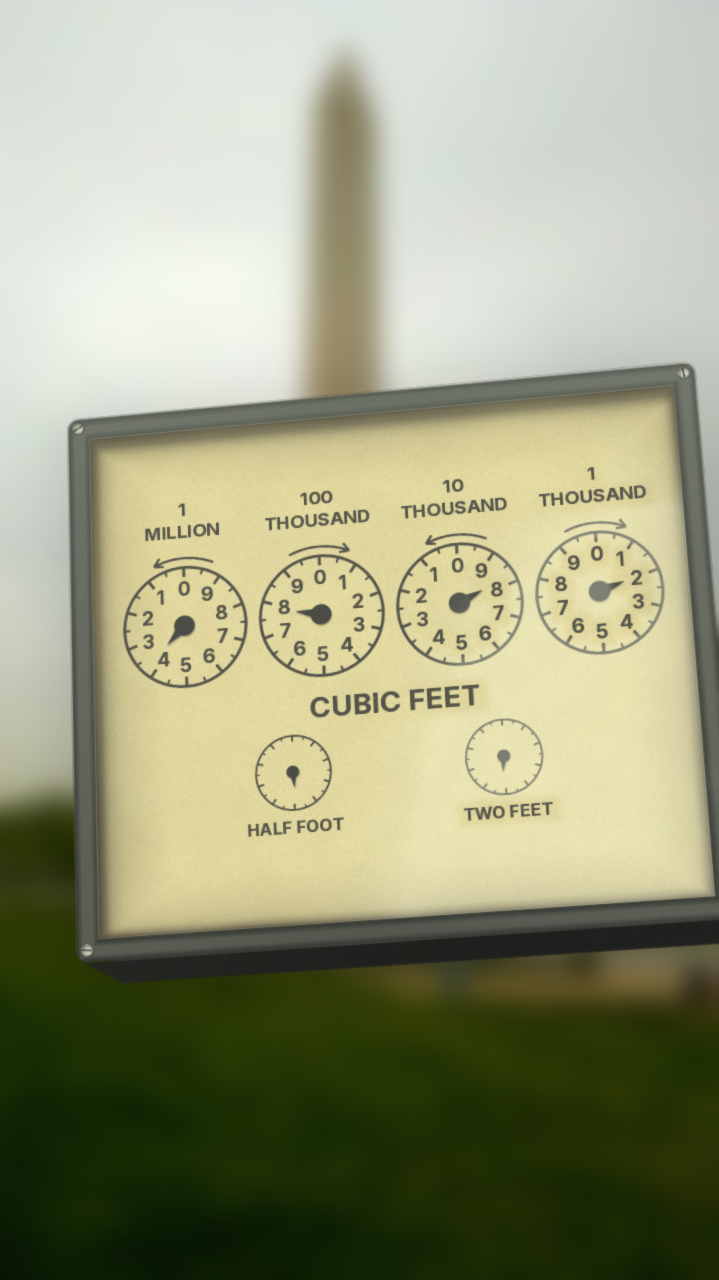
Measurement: 378200 ft³
